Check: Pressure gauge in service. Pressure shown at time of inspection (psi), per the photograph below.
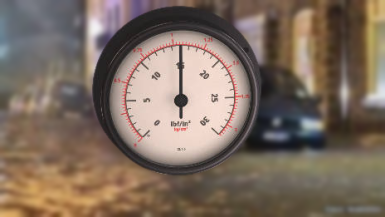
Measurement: 15 psi
